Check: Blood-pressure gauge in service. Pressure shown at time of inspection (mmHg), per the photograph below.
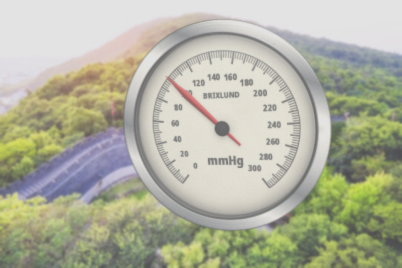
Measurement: 100 mmHg
